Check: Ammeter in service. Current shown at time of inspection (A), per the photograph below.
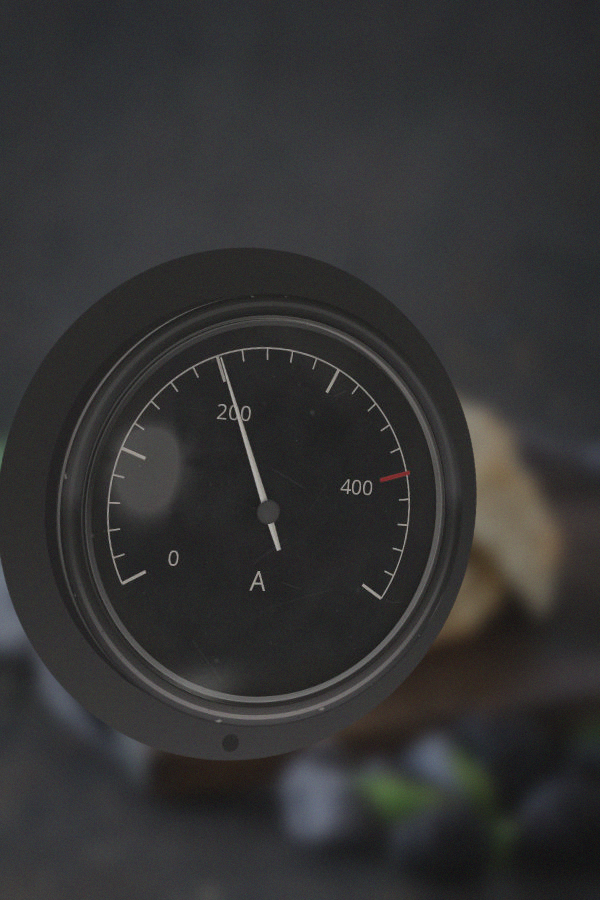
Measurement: 200 A
